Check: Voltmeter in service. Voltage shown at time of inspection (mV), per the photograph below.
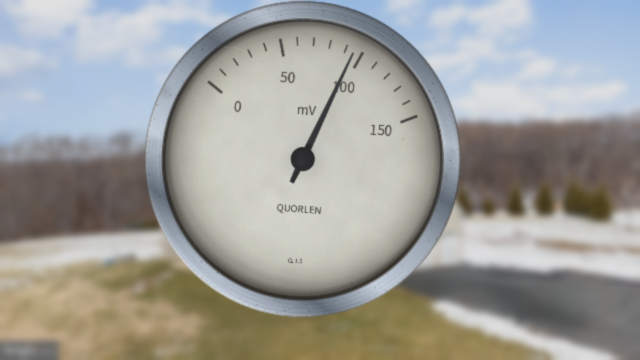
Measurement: 95 mV
